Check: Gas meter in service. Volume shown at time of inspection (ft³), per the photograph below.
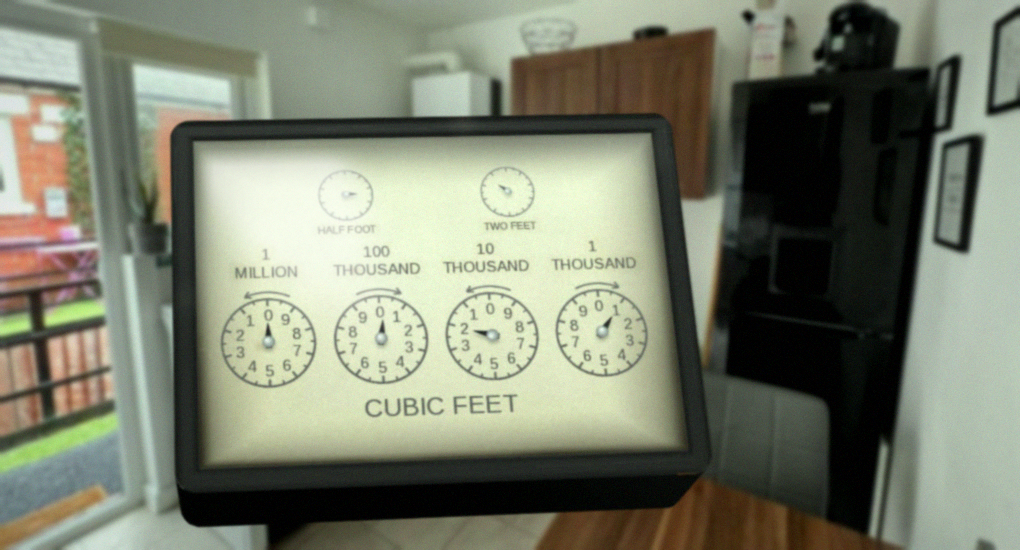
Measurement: 2100 ft³
